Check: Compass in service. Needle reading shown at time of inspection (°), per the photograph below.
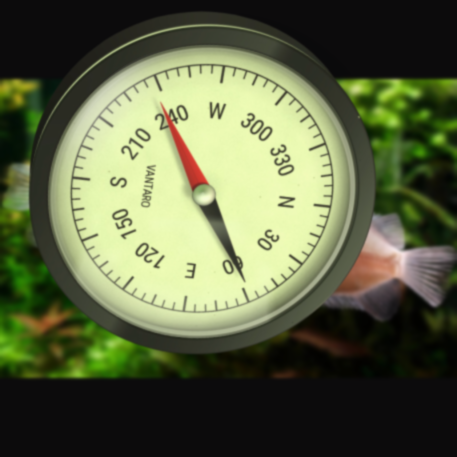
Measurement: 237.5 °
